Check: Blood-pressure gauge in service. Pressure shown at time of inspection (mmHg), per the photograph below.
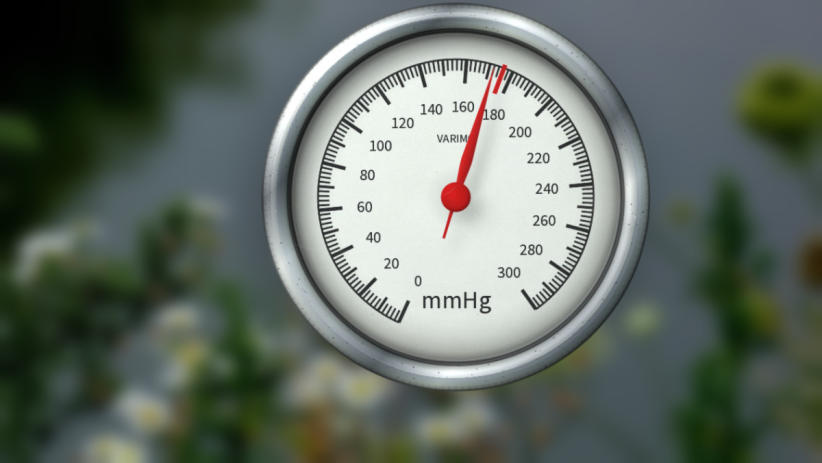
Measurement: 172 mmHg
